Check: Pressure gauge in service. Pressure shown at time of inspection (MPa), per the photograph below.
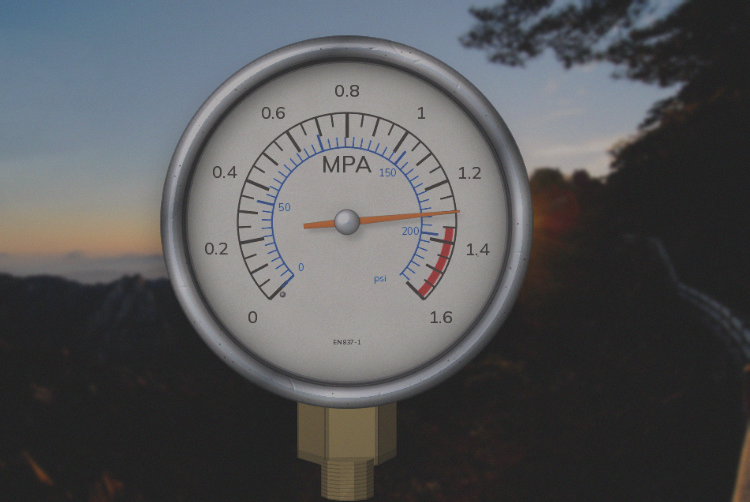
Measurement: 1.3 MPa
